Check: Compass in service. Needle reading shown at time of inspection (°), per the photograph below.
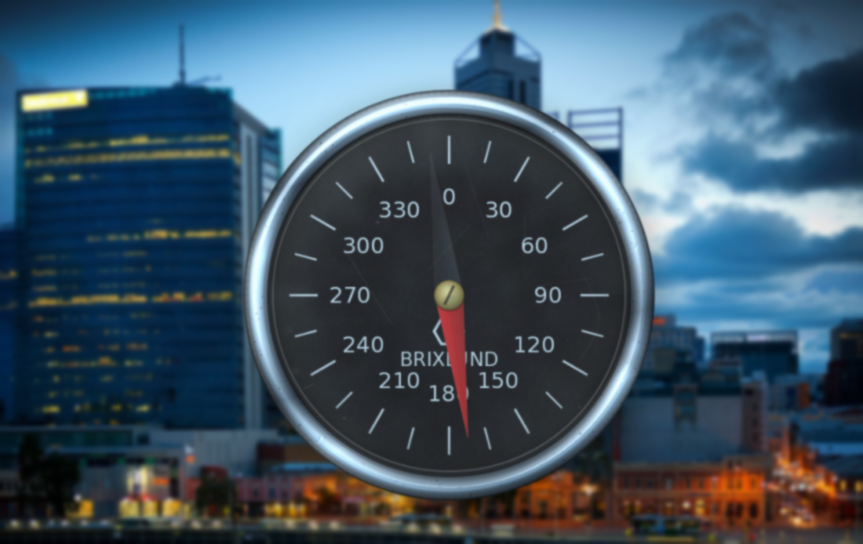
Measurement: 172.5 °
